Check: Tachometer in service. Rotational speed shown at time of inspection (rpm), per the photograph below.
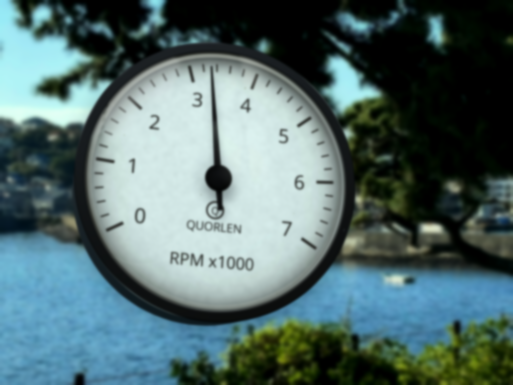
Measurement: 3300 rpm
